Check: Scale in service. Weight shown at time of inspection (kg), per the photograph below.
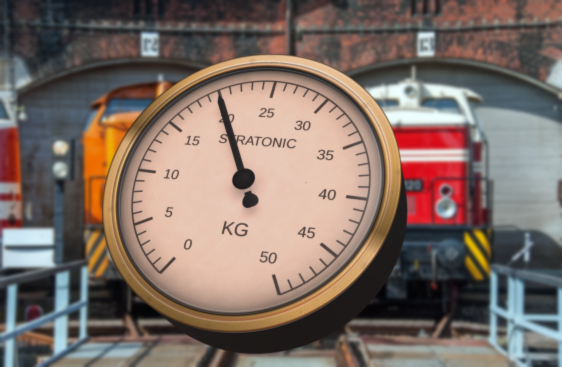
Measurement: 20 kg
